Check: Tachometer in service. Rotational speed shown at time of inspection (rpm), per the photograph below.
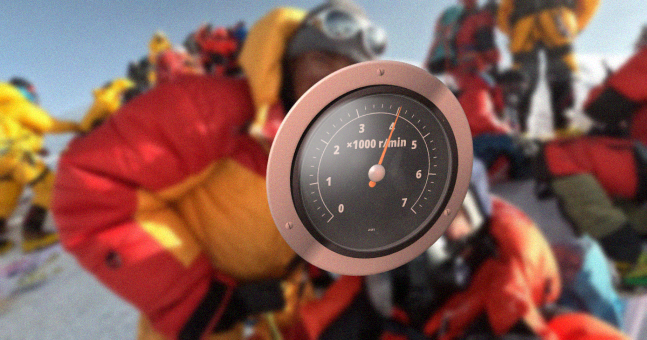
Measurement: 4000 rpm
